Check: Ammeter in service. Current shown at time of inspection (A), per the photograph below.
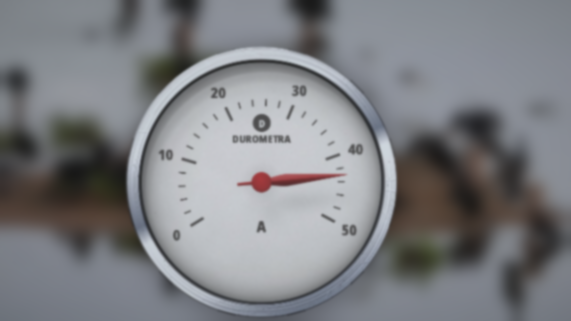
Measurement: 43 A
